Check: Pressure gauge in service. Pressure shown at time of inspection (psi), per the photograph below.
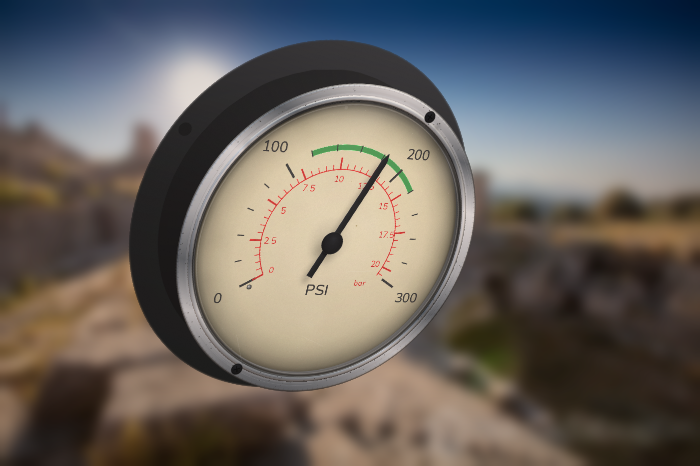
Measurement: 180 psi
